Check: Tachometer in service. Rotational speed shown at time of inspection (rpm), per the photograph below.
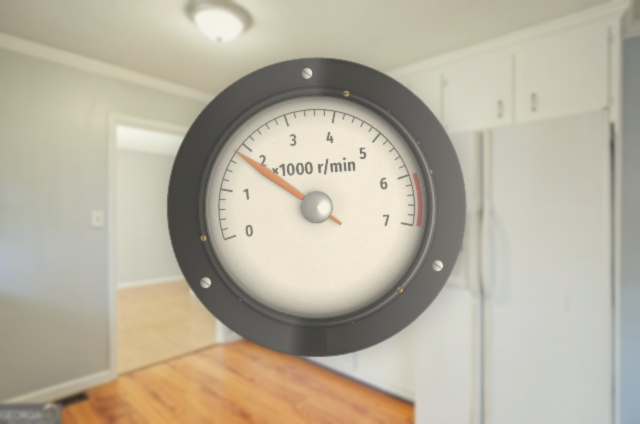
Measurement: 1800 rpm
